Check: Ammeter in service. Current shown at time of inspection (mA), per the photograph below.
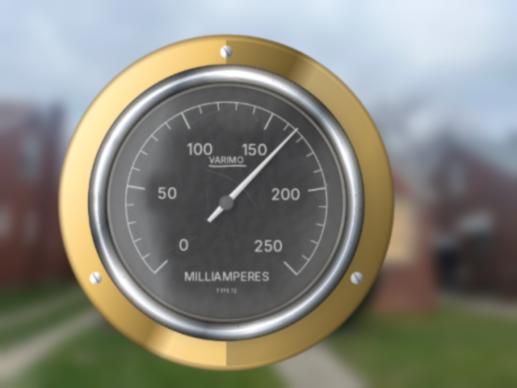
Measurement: 165 mA
